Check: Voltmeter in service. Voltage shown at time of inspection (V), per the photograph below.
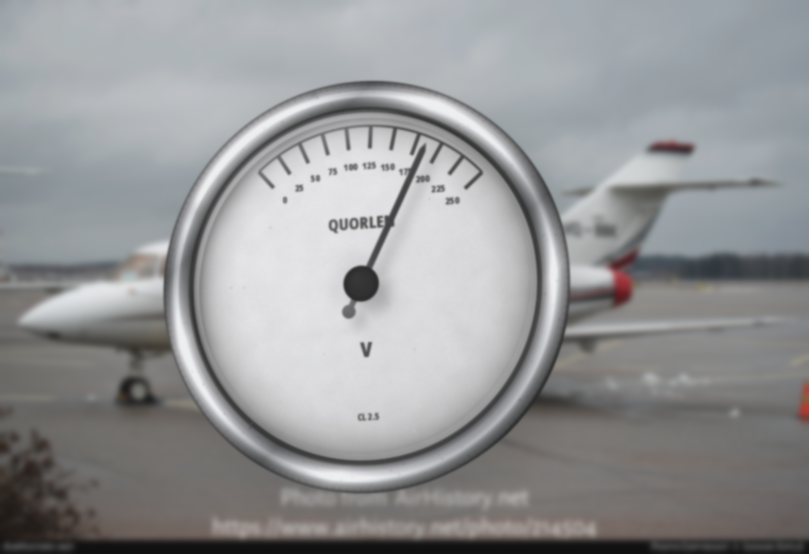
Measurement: 187.5 V
